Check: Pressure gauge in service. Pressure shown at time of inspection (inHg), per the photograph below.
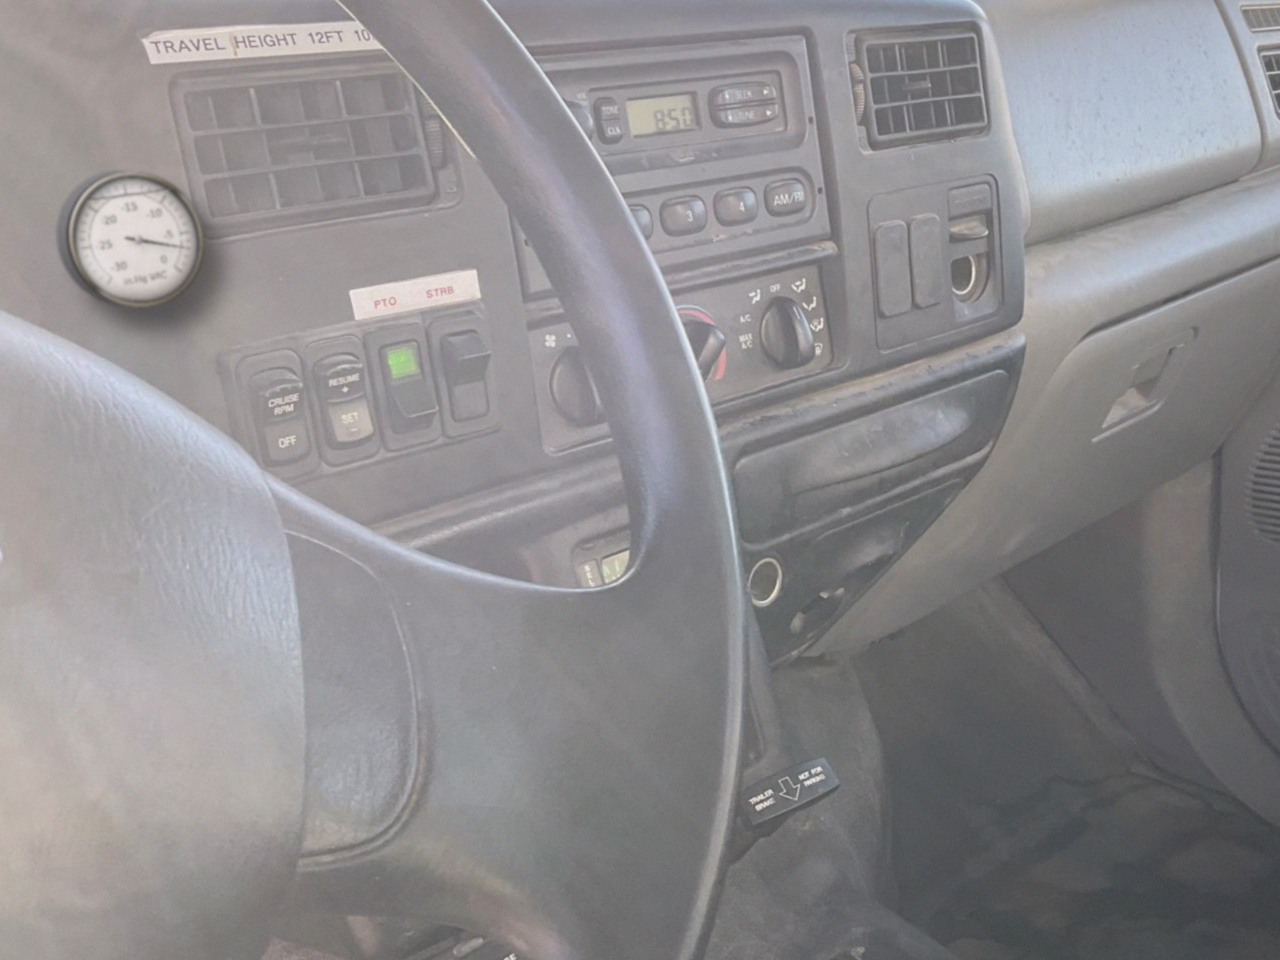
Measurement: -3 inHg
